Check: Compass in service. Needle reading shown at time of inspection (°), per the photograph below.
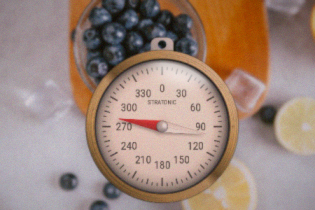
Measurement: 280 °
